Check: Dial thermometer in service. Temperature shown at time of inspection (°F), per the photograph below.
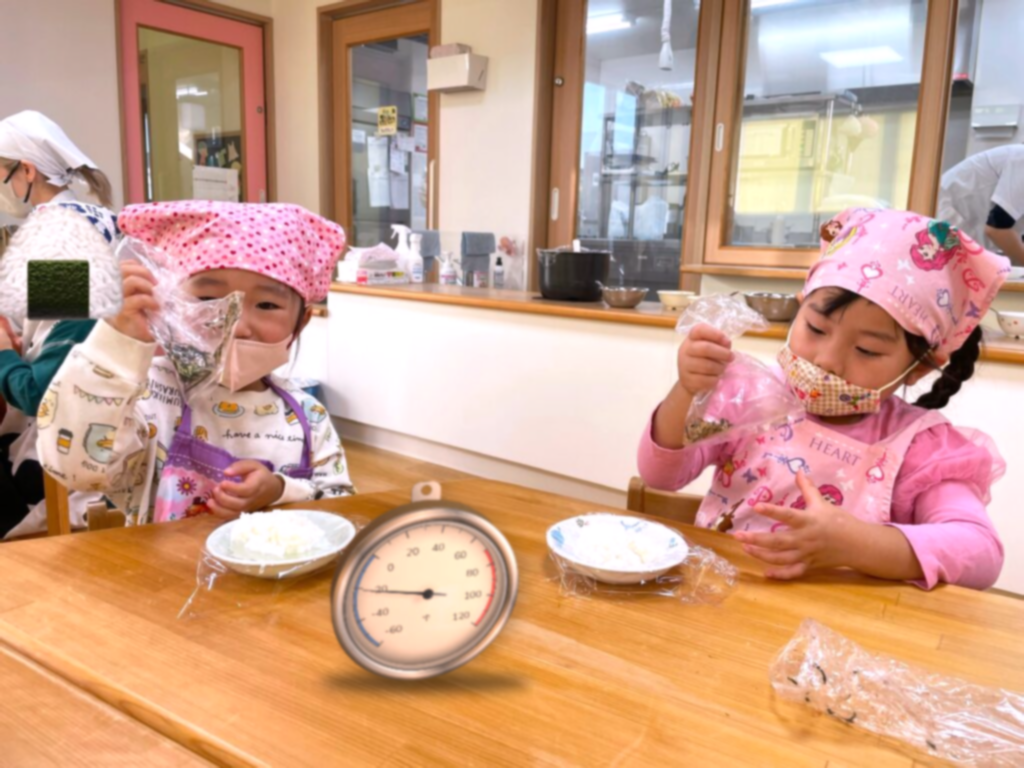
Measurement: -20 °F
